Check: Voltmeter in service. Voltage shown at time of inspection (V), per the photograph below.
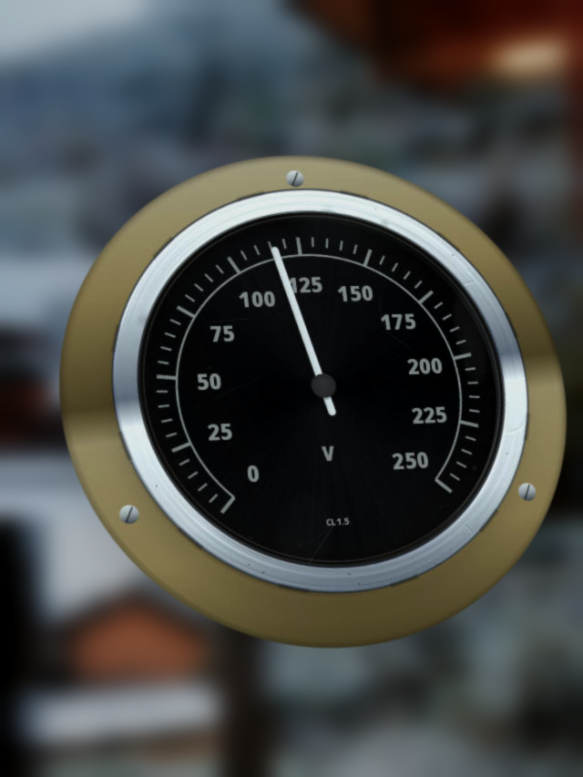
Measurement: 115 V
